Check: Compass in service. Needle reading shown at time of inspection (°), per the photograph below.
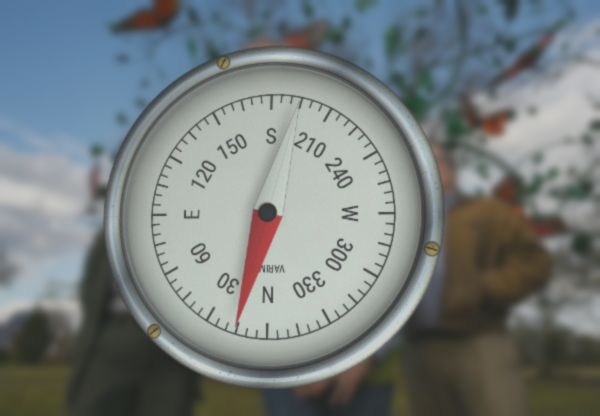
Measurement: 15 °
